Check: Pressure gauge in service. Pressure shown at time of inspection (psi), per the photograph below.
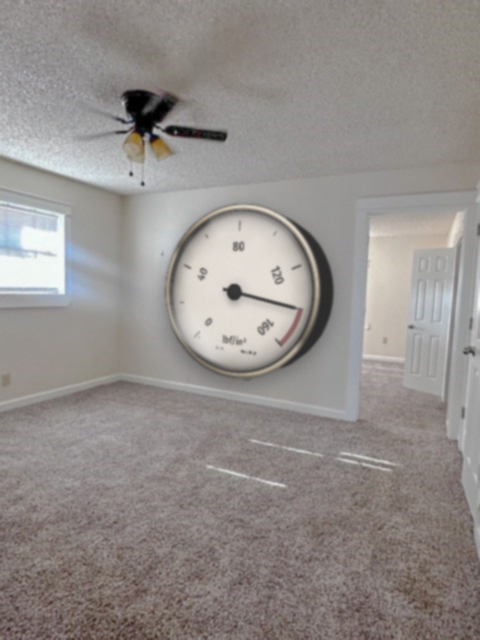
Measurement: 140 psi
